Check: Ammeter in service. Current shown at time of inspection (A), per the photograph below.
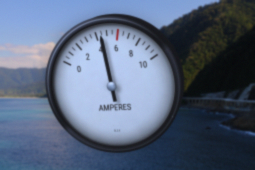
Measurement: 4.5 A
